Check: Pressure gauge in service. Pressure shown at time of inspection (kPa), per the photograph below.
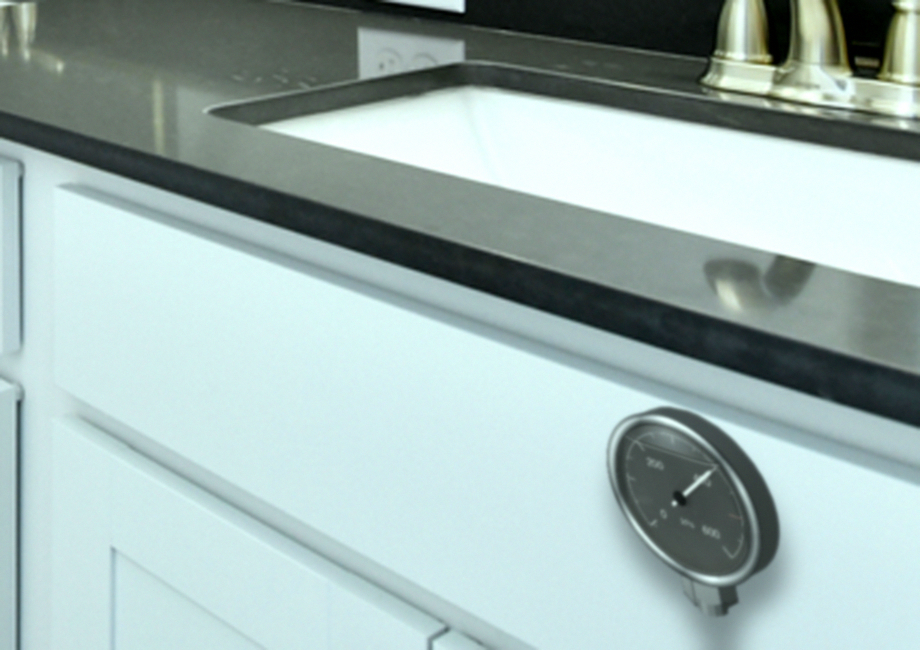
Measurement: 400 kPa
